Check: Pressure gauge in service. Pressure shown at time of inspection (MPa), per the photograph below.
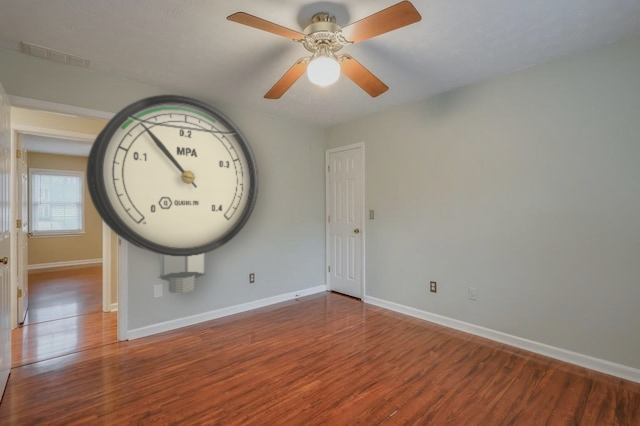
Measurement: 0.14 MPa
